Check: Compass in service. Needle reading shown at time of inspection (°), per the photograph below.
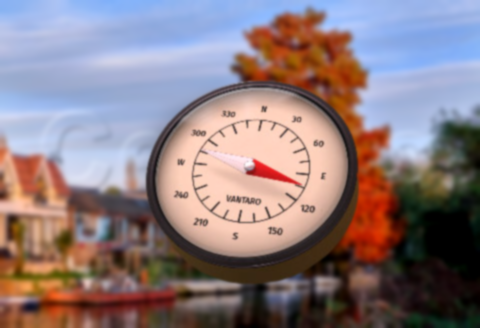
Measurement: 105 °
